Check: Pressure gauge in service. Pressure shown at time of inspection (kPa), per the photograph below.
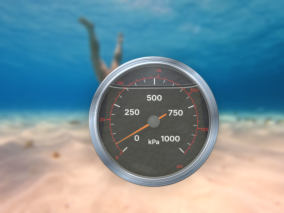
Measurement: 50 kPa
